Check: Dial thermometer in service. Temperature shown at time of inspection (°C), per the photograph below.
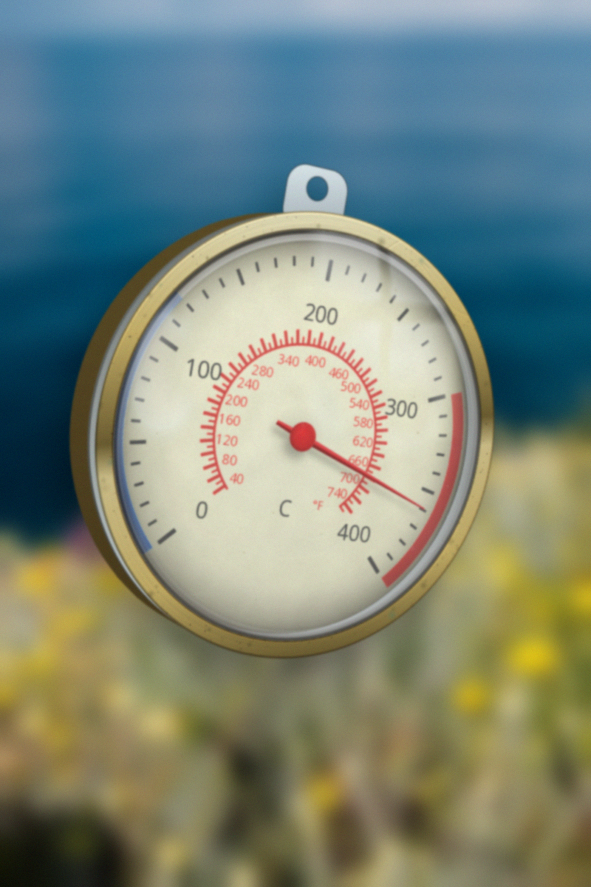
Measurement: 360 °C
